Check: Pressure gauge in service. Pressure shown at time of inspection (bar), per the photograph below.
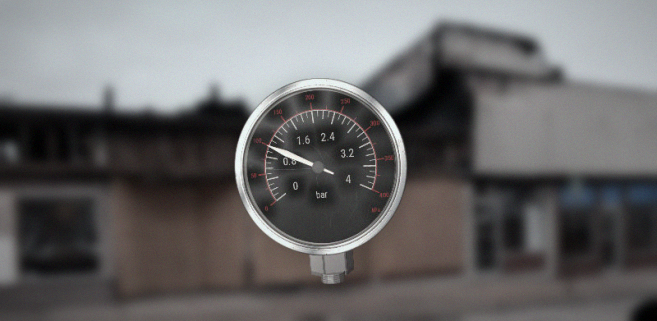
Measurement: 1 bar
